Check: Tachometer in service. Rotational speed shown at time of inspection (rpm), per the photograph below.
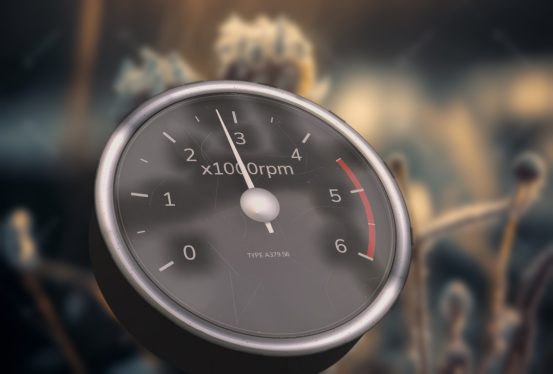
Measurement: 2750 rpm
